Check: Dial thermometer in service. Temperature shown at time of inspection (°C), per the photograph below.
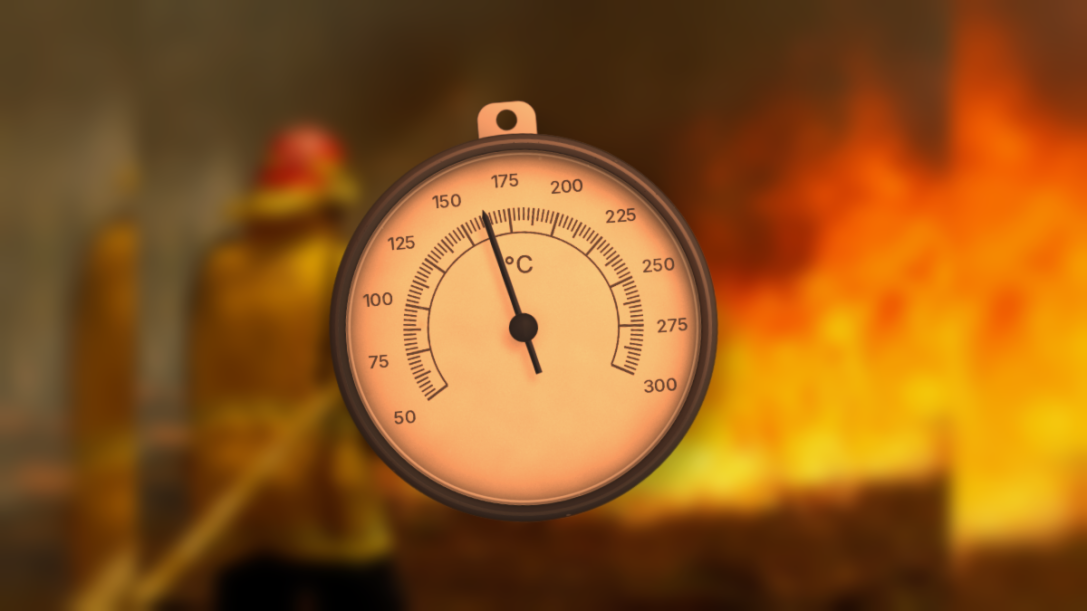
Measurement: 162.5 °C
